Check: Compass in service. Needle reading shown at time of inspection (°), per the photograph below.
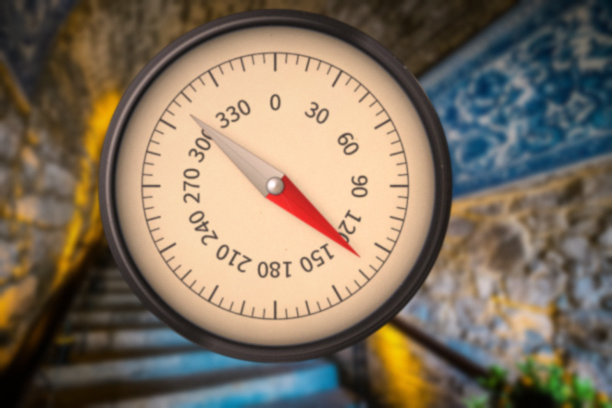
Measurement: 130 °
